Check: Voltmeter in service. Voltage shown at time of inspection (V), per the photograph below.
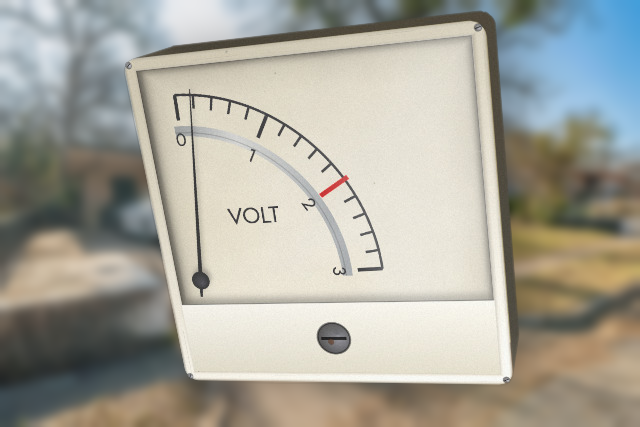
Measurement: 0.2 V
